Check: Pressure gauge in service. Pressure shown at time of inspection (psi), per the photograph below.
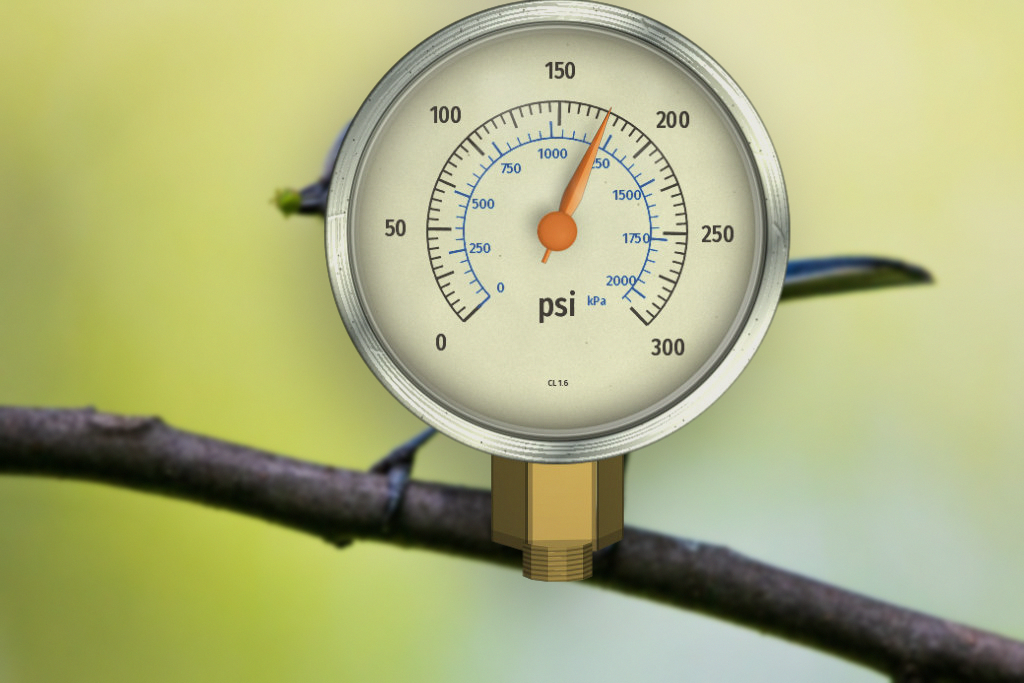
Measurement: 175 psi
